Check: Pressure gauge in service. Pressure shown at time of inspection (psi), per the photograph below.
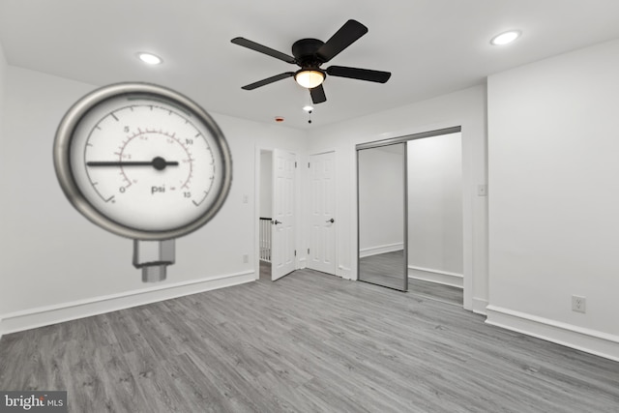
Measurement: 2 psi
